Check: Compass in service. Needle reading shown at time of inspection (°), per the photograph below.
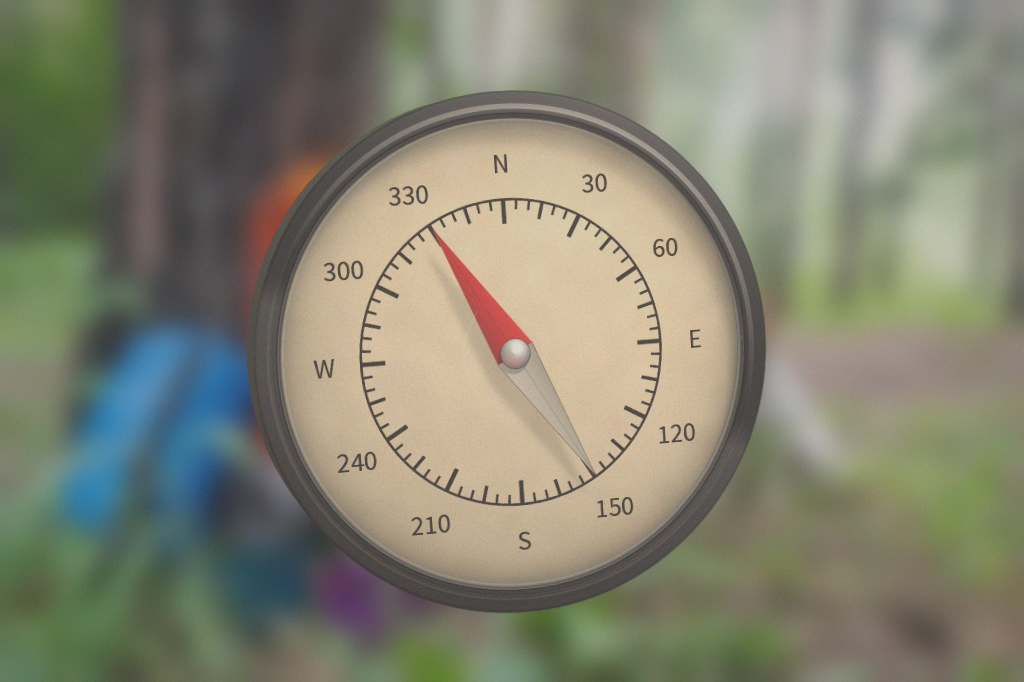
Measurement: 330 °
